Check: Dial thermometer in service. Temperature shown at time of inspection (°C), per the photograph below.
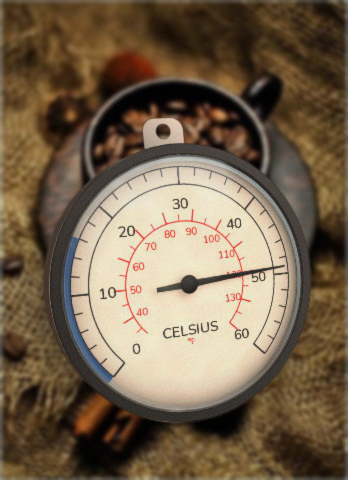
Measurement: 49 °C
